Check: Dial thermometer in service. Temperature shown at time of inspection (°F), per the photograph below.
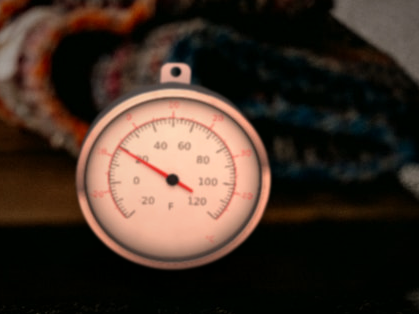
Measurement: 20 °F
